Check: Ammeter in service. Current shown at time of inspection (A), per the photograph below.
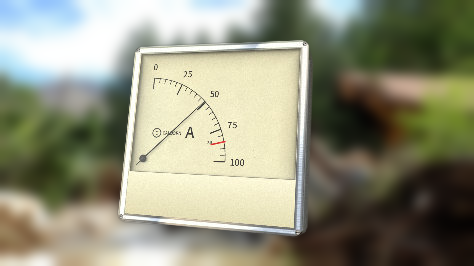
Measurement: 50 A
